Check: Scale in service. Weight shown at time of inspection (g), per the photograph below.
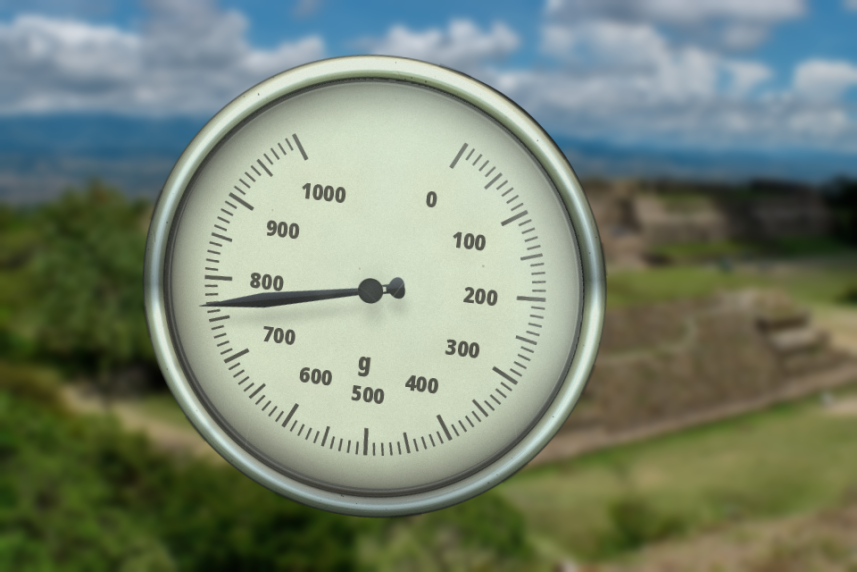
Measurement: 770 g
